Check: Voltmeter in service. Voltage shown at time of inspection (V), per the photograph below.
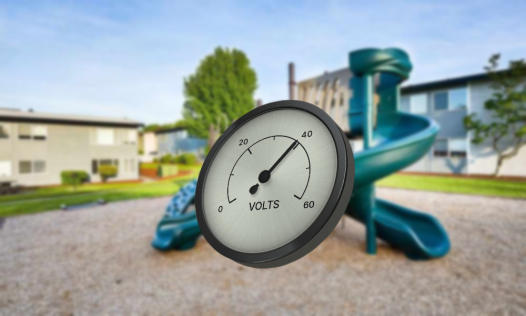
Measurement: 40 V
